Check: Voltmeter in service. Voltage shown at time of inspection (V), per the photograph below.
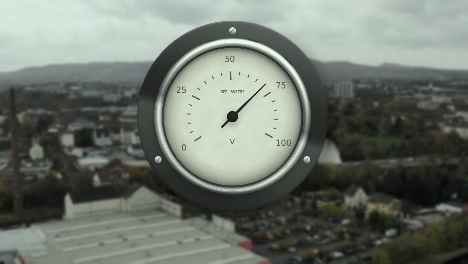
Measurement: 70 V
